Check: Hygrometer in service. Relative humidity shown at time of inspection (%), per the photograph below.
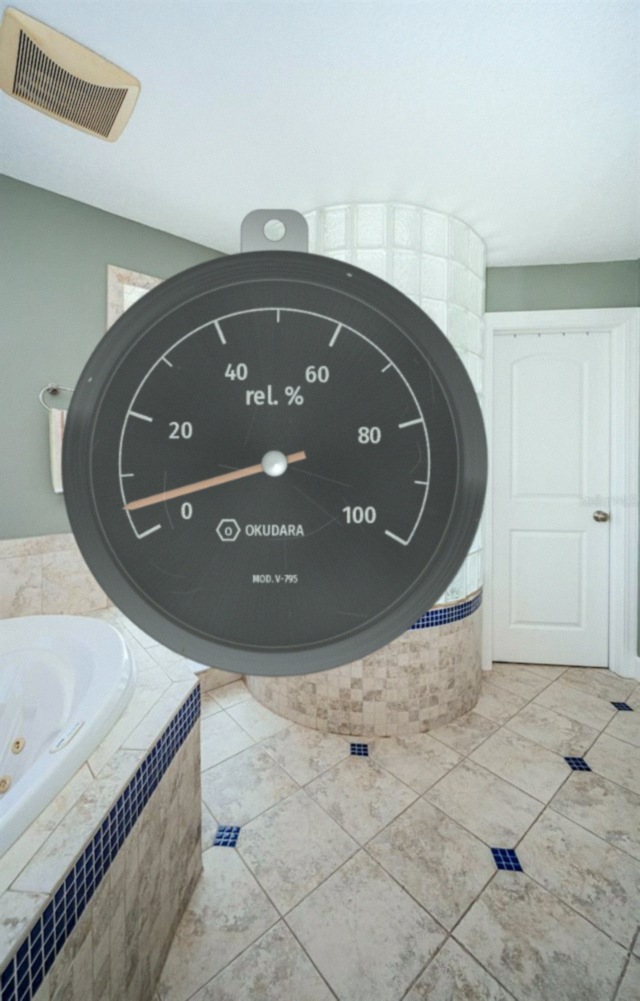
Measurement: 5 %
